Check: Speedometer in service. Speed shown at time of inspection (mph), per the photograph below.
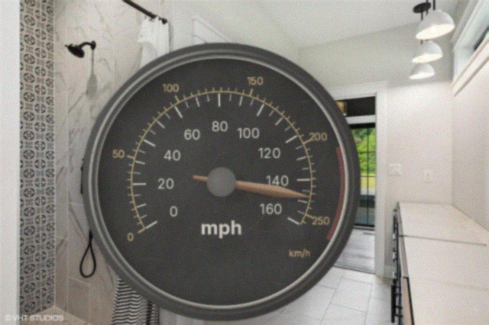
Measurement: 147.5 mph
